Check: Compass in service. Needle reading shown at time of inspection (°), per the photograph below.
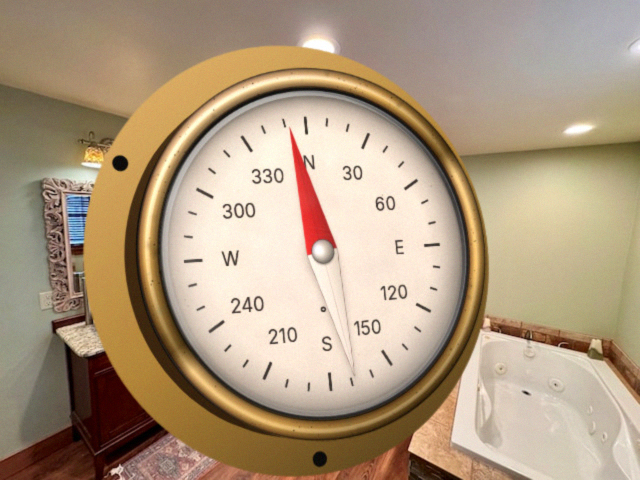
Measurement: 350 °
